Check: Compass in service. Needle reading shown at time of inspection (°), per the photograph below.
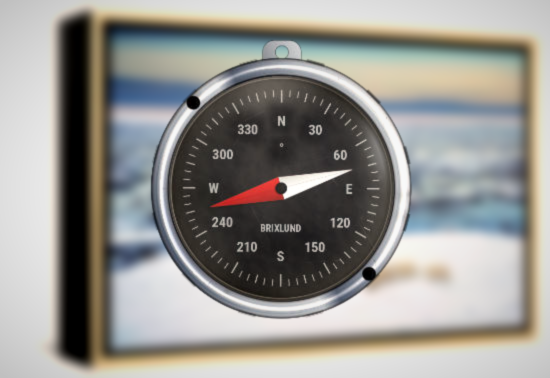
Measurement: 255 °
